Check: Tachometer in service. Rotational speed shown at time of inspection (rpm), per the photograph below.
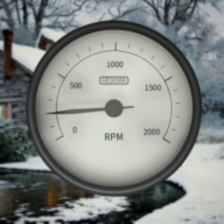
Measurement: 200 rpm
